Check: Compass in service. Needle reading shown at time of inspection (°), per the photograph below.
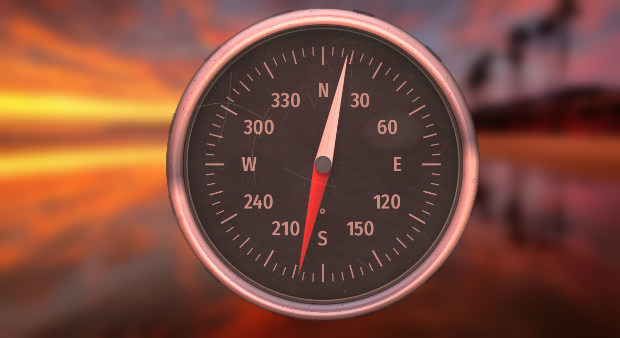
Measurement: 192.5 °
